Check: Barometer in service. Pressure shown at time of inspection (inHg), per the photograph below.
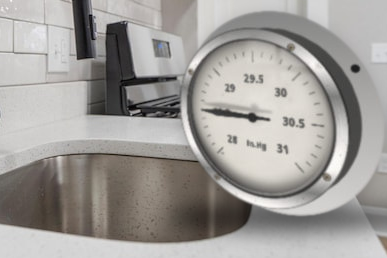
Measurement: 28.5 inHg
